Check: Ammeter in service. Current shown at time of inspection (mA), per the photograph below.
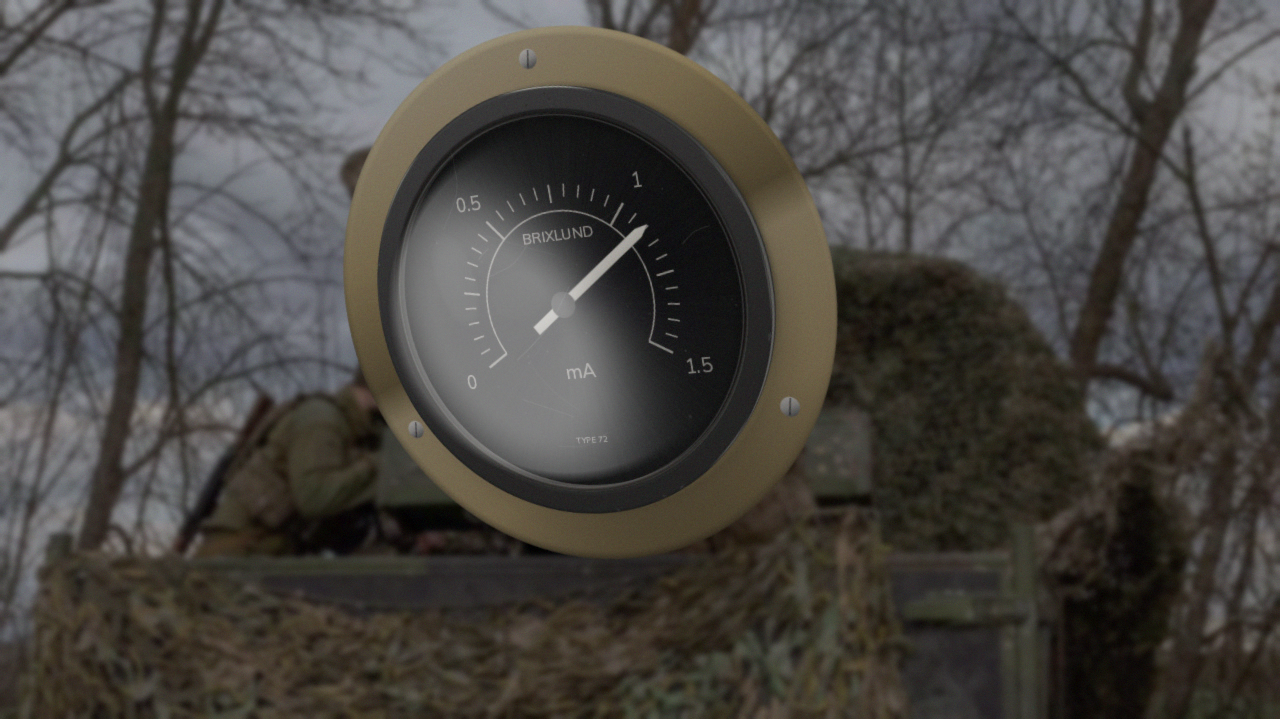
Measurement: 1.1 mA
